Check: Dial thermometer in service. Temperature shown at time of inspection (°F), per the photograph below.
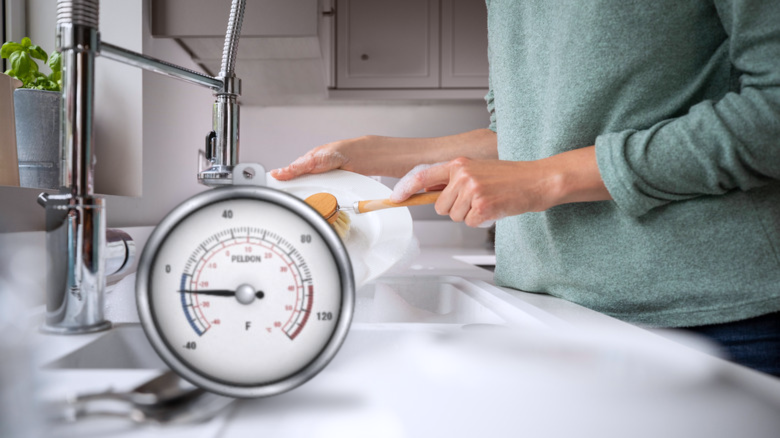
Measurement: -10 °F
